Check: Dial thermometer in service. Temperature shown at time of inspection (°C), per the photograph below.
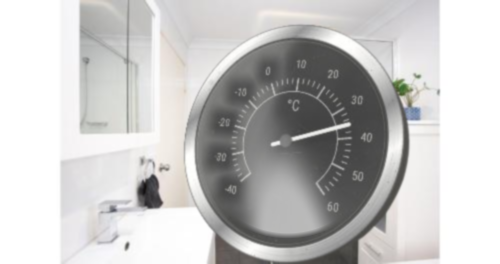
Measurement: 36 °C
